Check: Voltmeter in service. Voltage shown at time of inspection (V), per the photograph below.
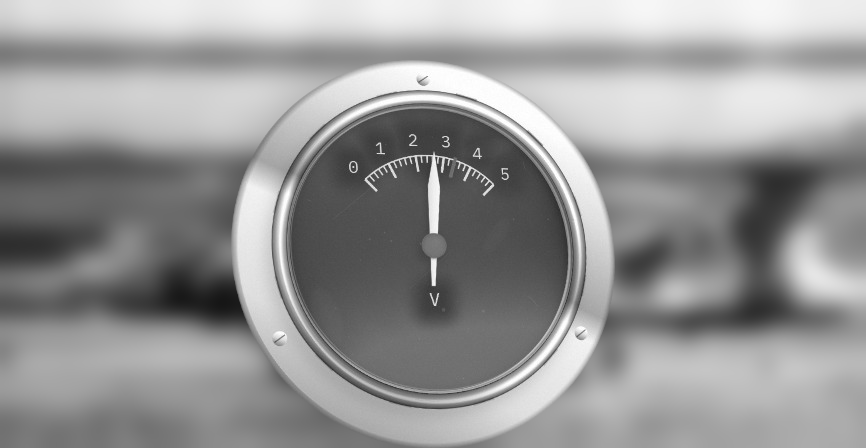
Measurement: 2.6 V
